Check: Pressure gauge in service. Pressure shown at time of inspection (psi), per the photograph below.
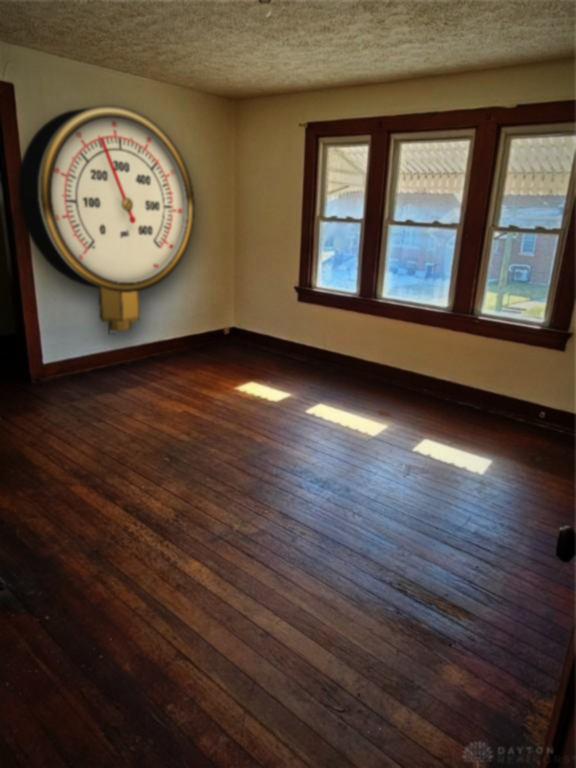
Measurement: 250 psi
